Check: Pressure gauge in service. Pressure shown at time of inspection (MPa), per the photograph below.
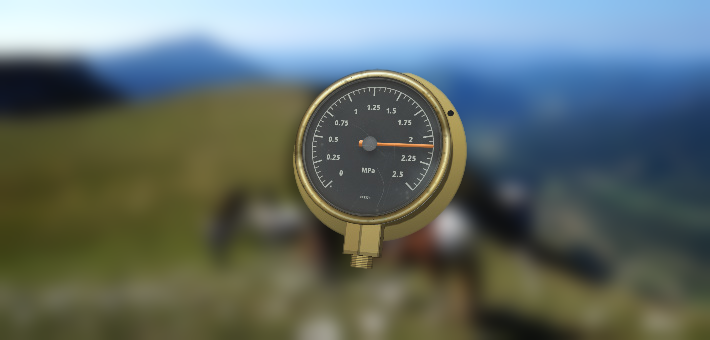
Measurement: 2.1 MPa
